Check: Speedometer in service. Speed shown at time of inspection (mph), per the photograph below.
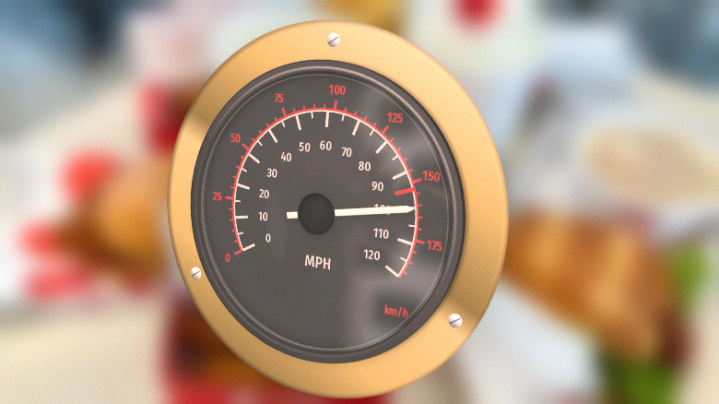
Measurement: 100 mph
